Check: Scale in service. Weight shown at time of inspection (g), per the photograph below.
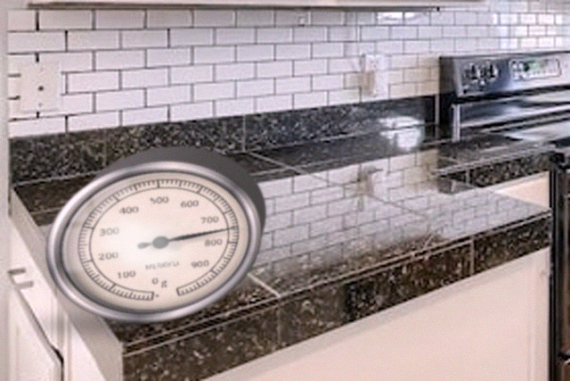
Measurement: 750 g
